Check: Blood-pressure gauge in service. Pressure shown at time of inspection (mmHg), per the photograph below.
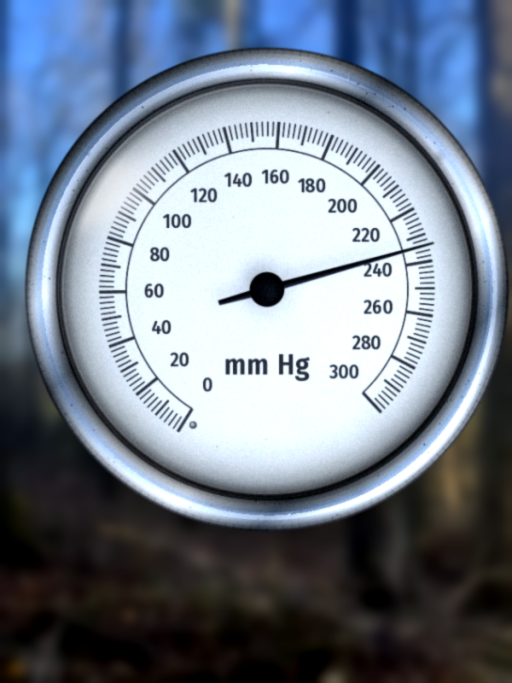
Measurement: 234 mmHg
